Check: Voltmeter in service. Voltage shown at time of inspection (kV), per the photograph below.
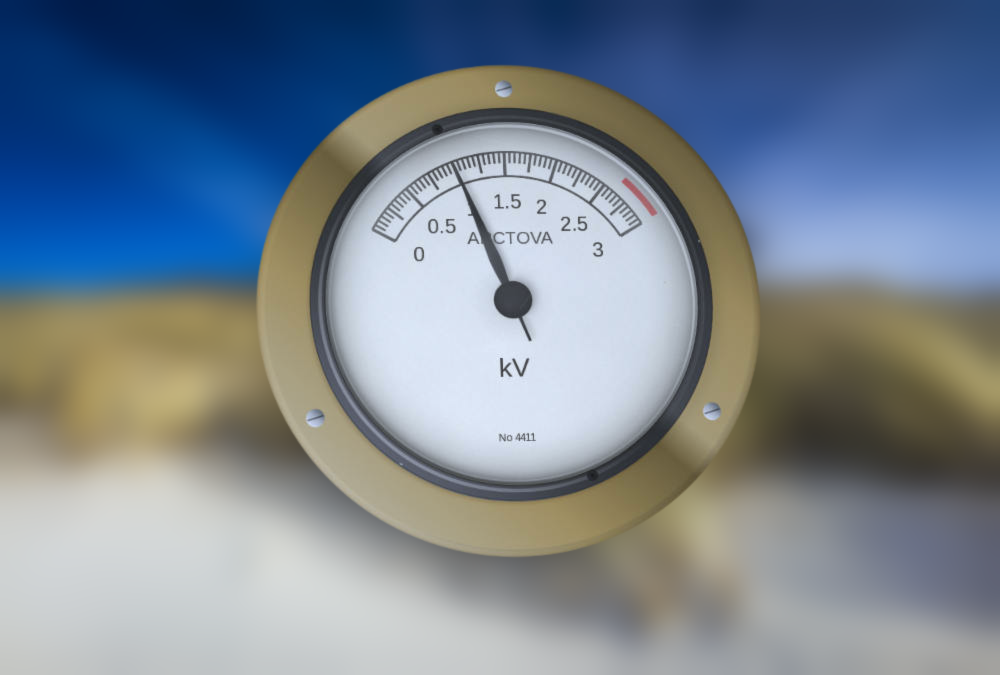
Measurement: 1 kV
